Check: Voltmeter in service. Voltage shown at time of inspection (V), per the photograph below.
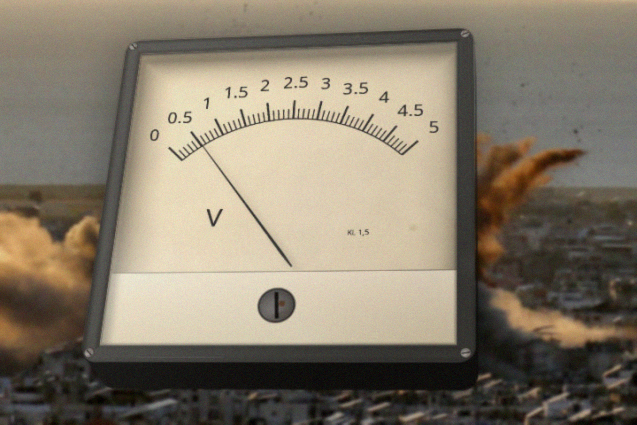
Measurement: 0.5 V
